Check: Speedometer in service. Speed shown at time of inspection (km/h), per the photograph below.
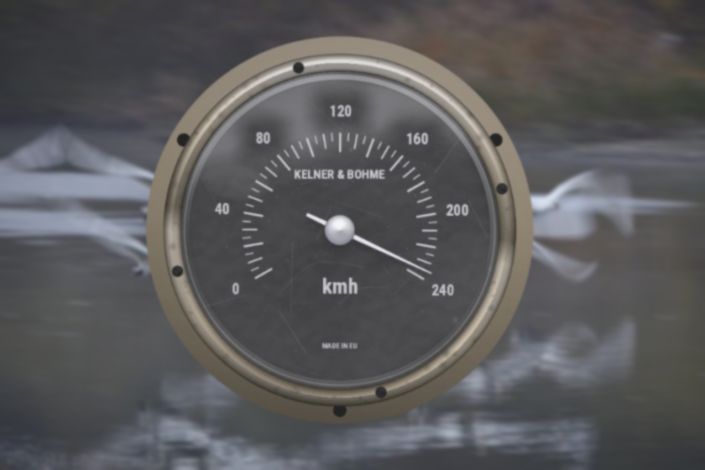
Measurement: 235 km/h
